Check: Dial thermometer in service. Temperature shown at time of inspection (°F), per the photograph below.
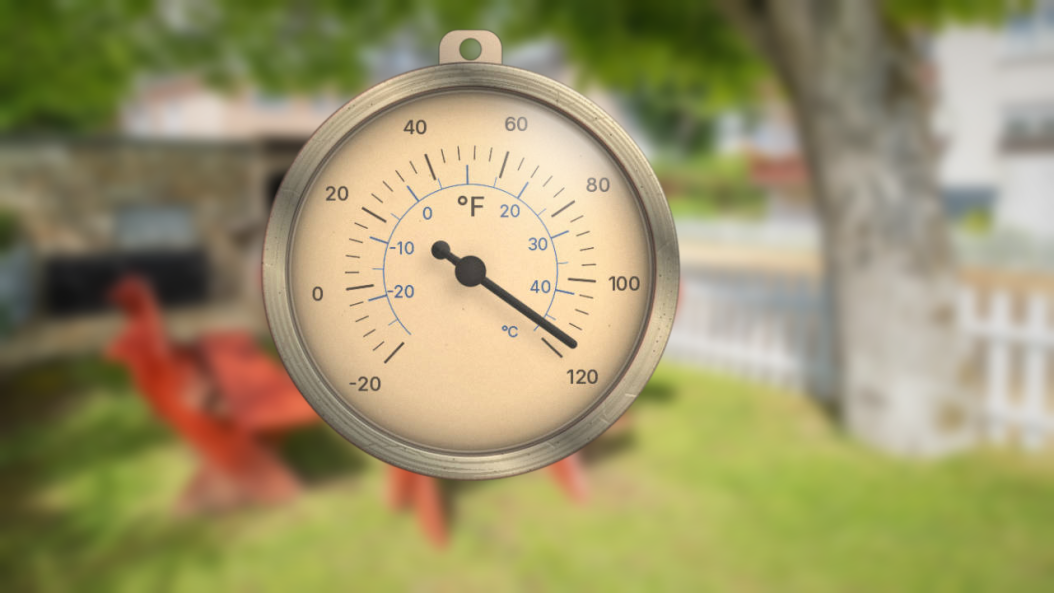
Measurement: 116 °F
